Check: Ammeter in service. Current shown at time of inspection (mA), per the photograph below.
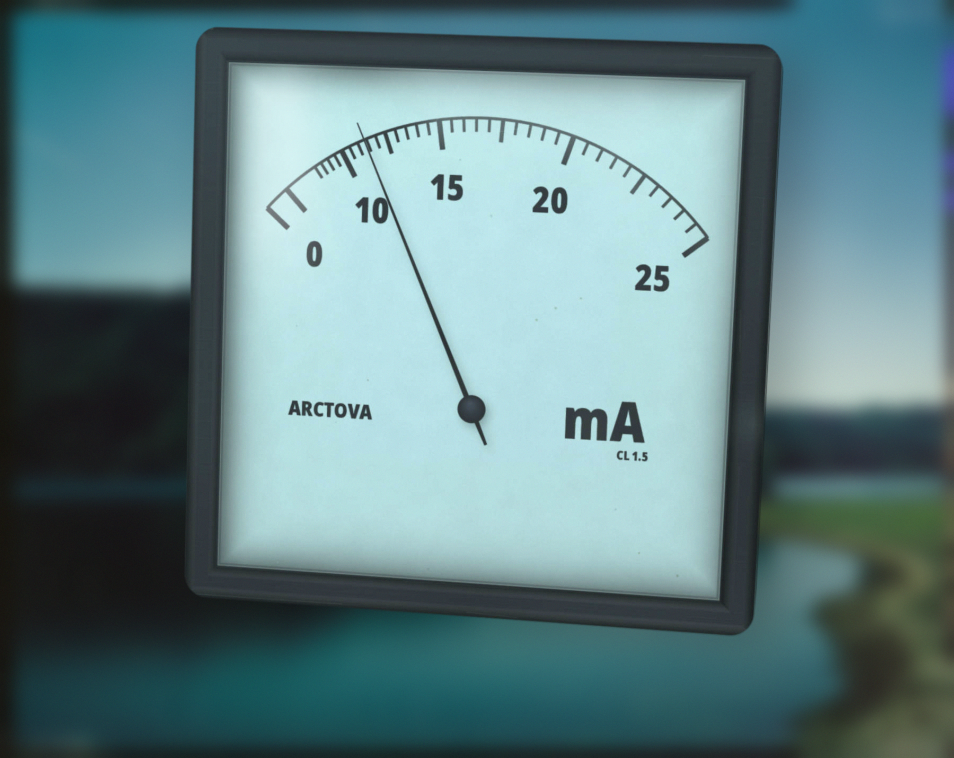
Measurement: 11.5 mA
